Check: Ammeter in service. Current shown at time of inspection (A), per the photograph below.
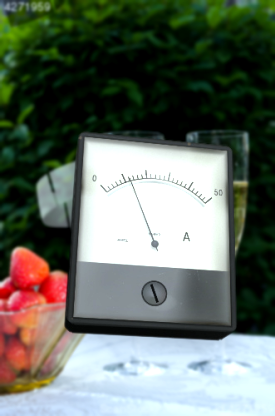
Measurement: 12 A
